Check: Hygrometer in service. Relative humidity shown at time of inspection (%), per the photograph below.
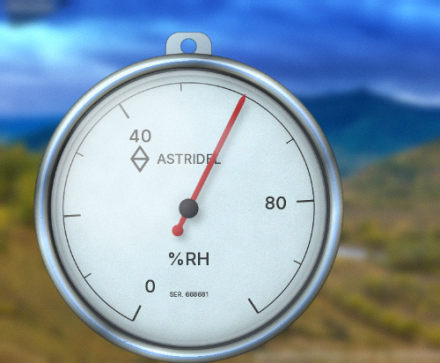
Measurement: 60 %
